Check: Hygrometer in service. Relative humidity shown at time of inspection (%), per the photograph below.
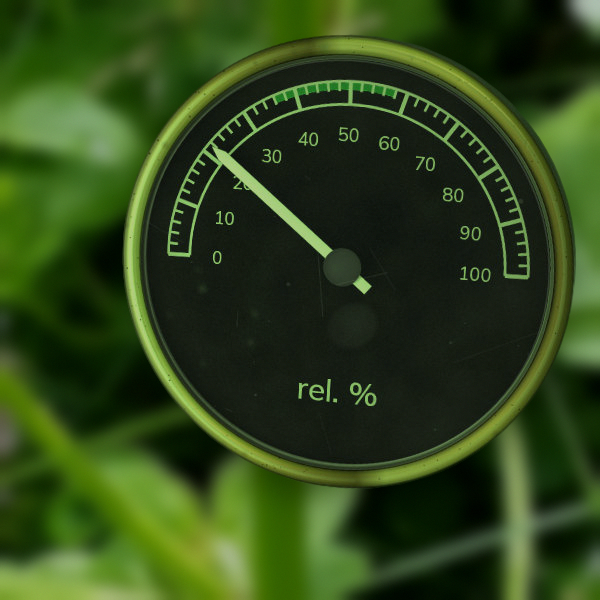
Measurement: 22 %
